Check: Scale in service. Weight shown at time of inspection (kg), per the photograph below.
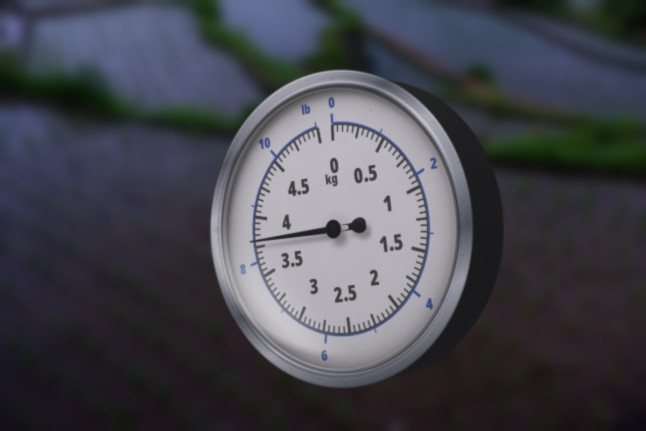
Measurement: 3.8 kg
